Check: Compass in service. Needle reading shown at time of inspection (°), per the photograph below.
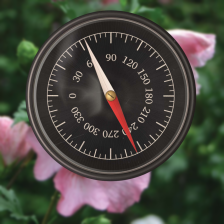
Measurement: 245 °
